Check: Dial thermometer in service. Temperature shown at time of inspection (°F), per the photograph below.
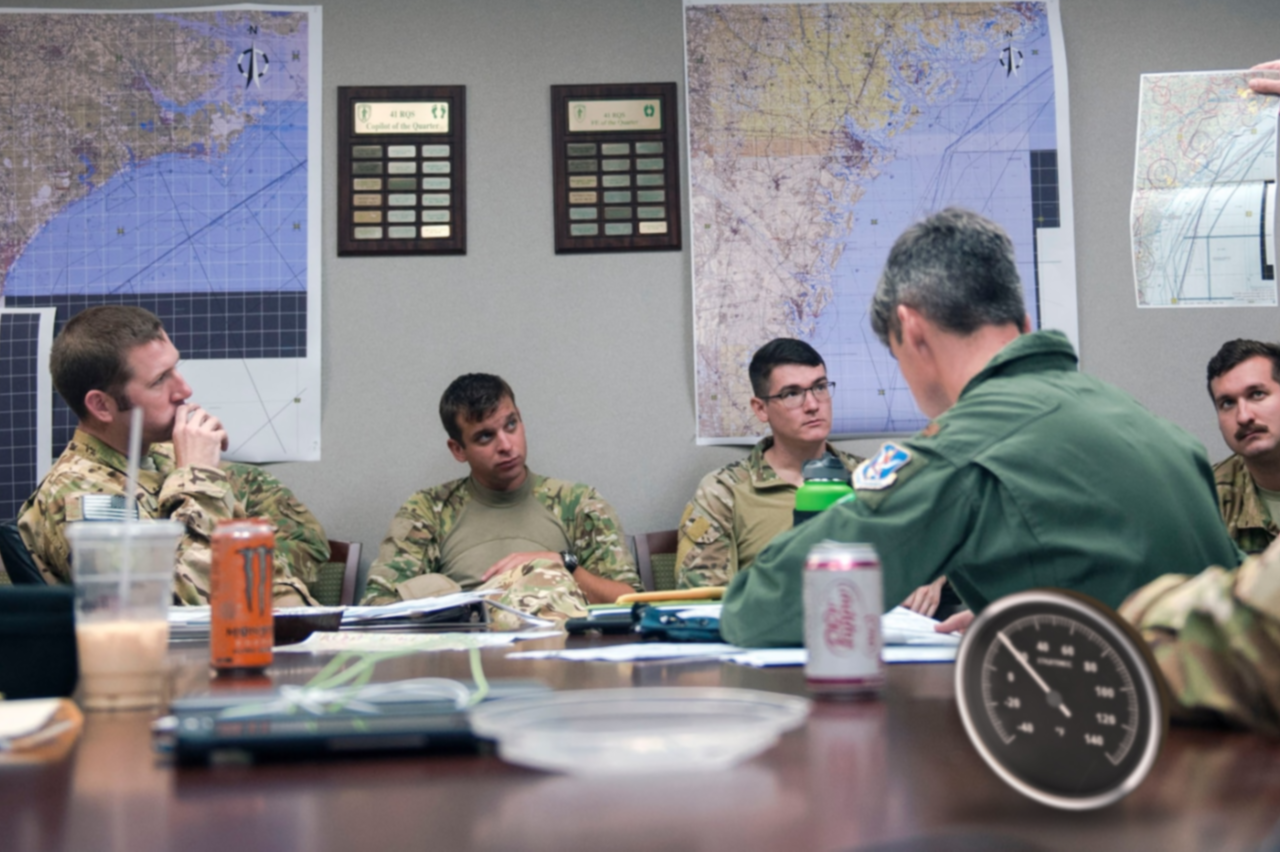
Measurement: 20 °F
